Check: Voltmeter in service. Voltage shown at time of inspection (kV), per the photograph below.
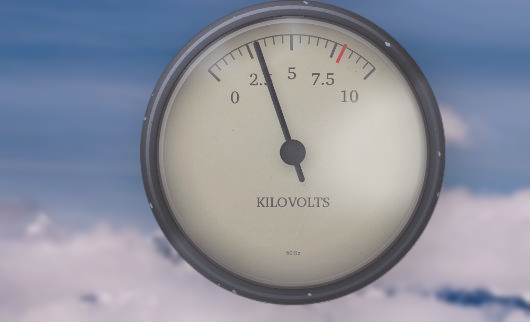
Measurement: 3 kV
